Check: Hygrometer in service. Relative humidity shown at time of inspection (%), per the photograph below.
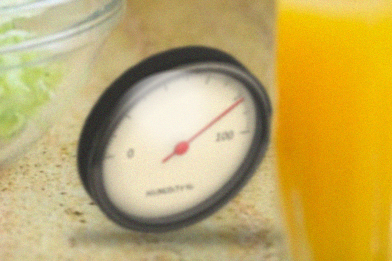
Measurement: 80 %
